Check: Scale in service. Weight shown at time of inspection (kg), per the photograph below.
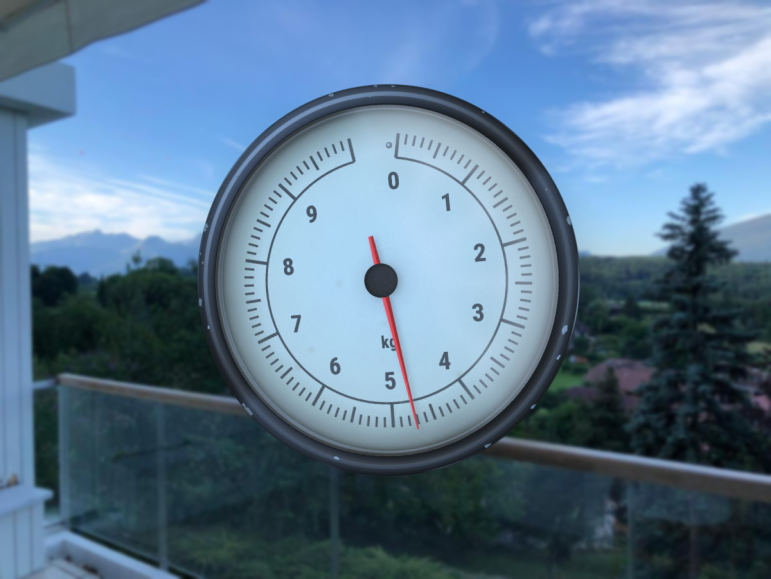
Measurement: 4.7 kg
